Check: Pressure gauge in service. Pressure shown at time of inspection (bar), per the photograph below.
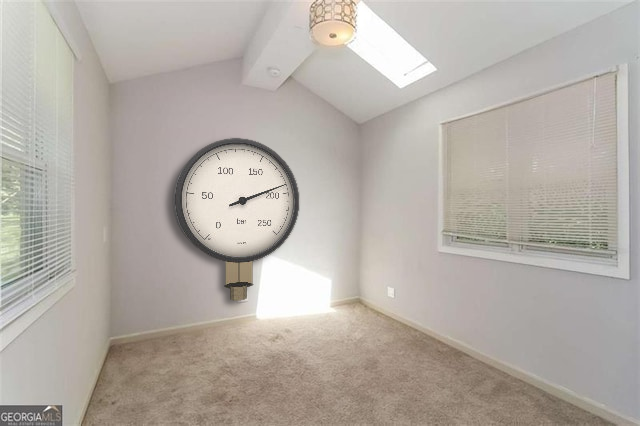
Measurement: 190 bar
